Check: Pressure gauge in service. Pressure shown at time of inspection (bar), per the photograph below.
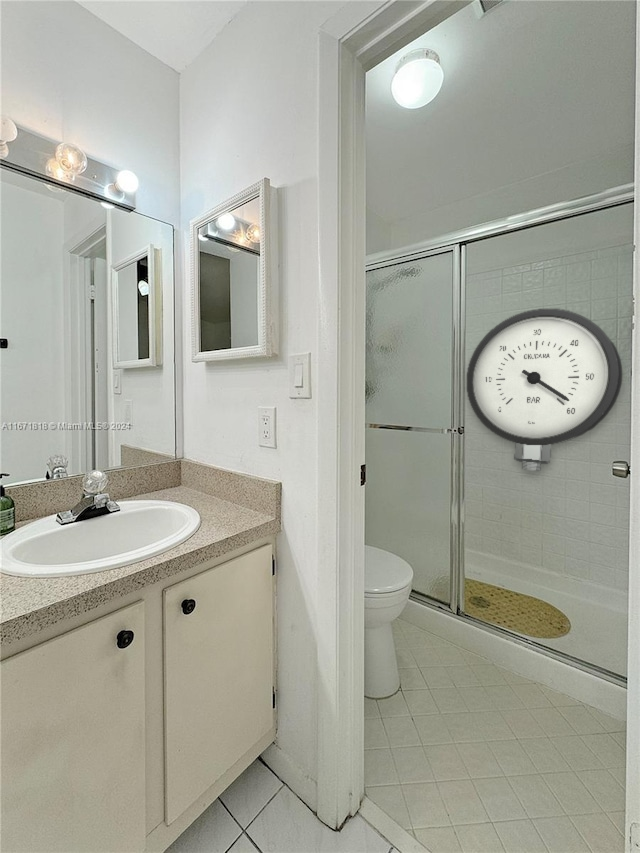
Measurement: 58 bar
